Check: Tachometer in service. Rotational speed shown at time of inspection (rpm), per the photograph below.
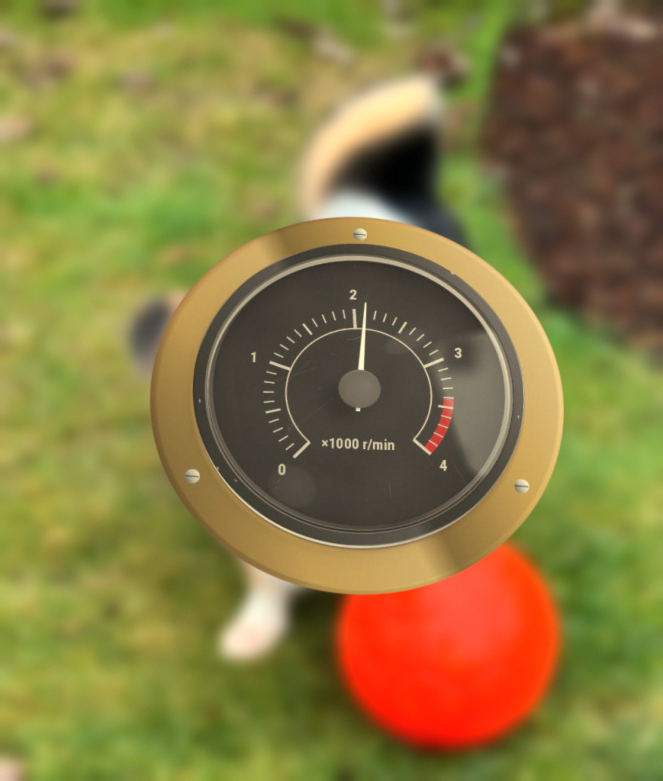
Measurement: 2100 rpm
